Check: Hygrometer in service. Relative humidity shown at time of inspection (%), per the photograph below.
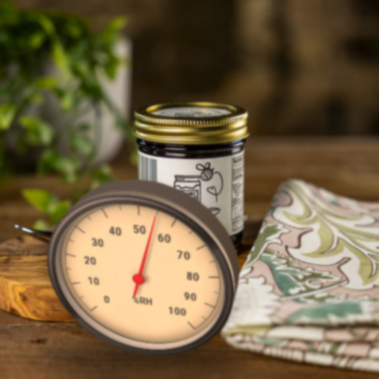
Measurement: 55 %
